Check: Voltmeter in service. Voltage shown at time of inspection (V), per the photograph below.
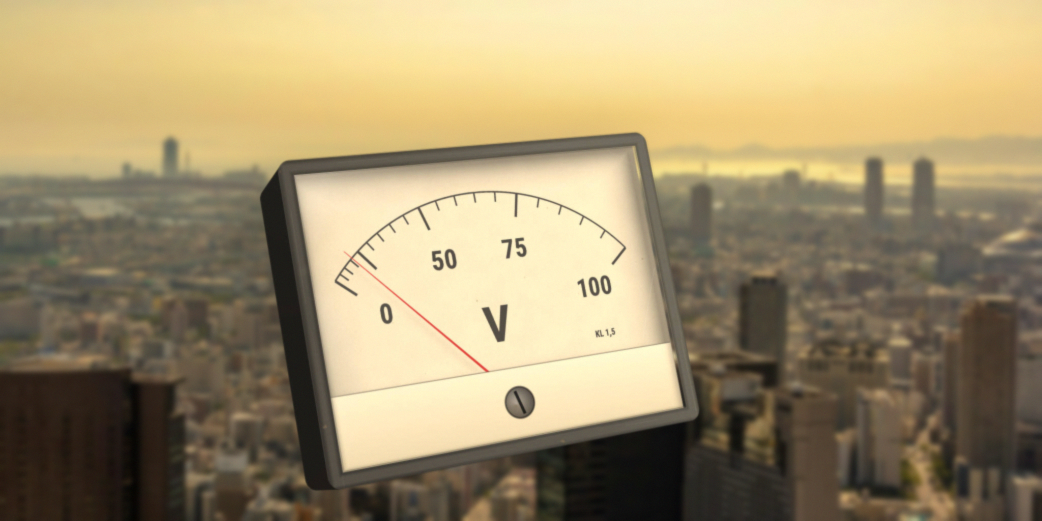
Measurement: 20 V
